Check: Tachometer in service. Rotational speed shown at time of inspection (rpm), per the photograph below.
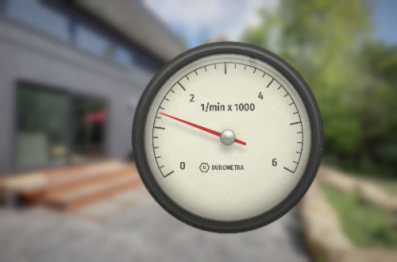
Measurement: 1300 rpm
